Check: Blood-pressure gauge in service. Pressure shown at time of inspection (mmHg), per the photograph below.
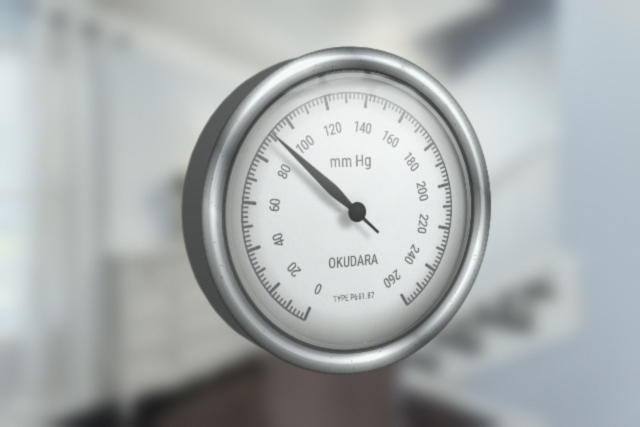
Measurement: 90 mmHg
